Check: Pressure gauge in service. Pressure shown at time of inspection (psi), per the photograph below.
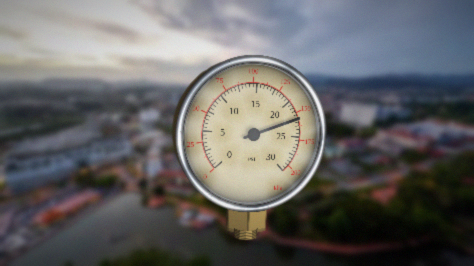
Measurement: 22.5 psi
